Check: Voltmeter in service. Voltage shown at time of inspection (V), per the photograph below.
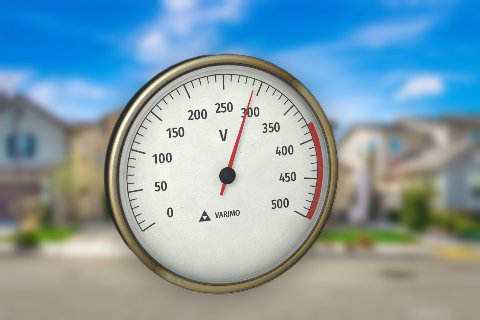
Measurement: 290 V
